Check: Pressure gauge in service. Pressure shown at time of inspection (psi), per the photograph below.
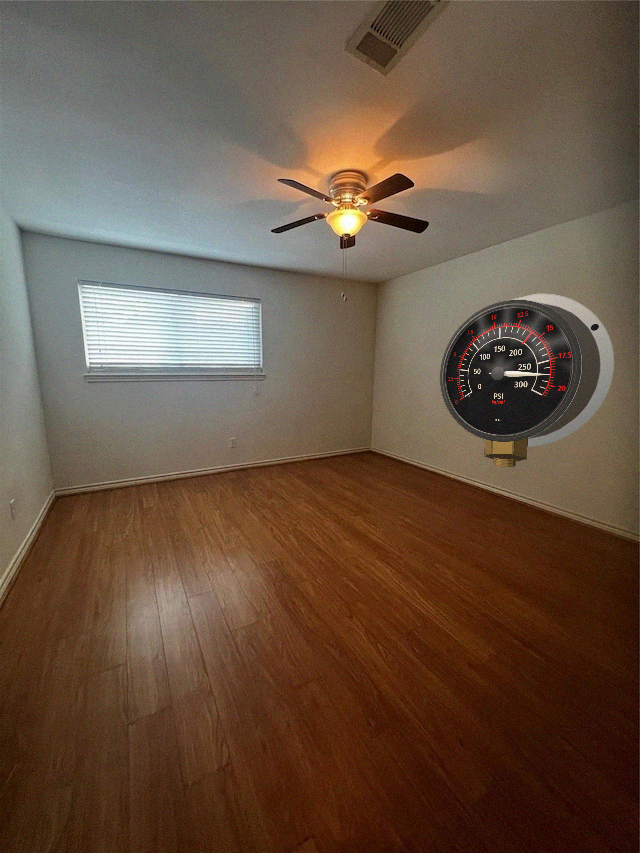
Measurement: 270 psi
